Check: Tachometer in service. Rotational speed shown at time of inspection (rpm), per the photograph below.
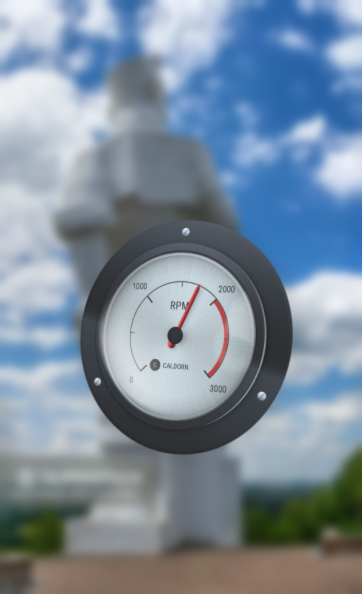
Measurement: 1750 rpm
